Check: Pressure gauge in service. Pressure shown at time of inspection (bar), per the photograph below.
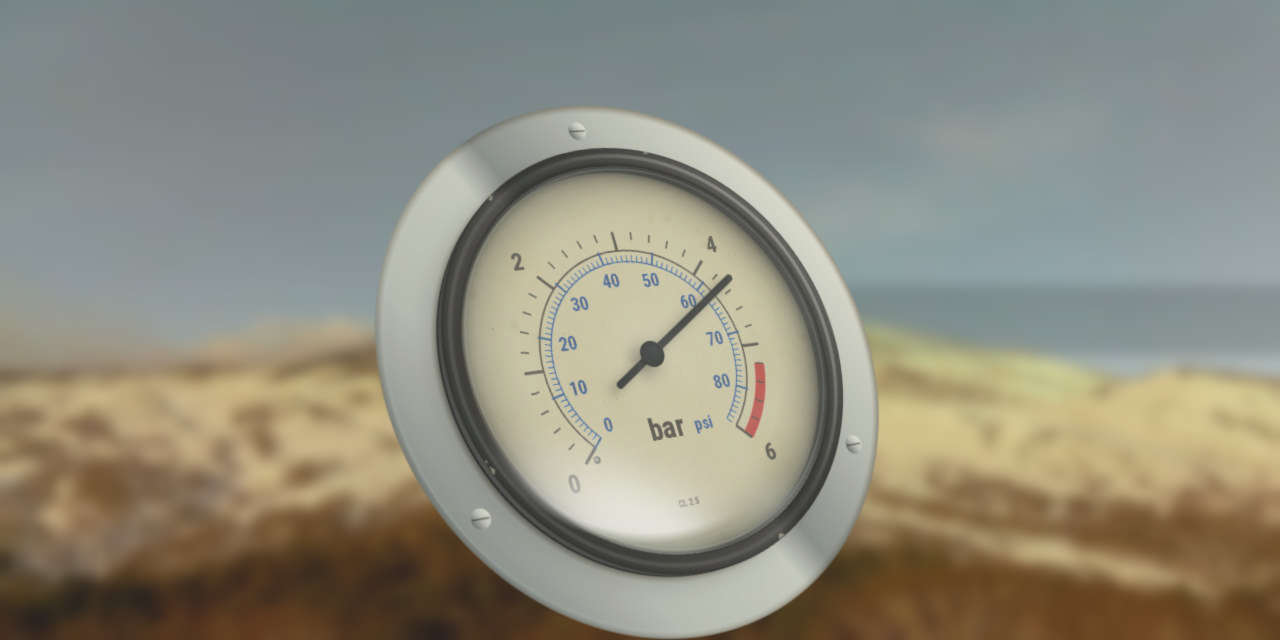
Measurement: 4.3 bar
